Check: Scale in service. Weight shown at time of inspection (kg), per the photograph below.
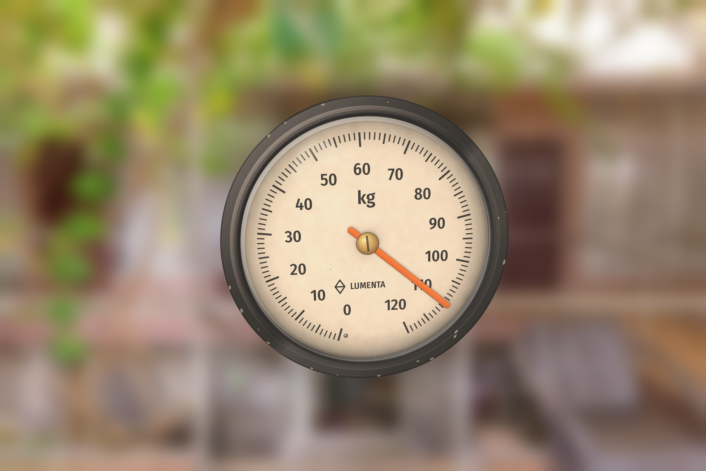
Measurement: 110 kg
